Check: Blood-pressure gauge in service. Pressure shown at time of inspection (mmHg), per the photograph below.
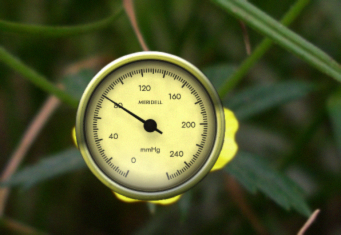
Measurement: 80 mmHg
